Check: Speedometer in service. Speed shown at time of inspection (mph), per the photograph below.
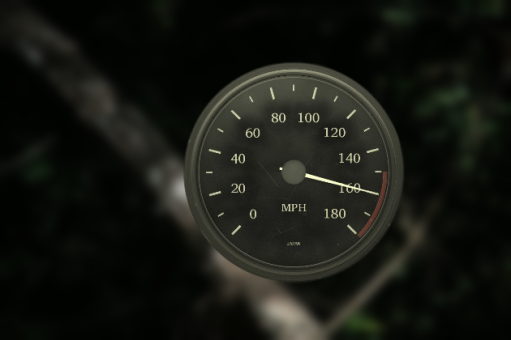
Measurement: 160 mph
